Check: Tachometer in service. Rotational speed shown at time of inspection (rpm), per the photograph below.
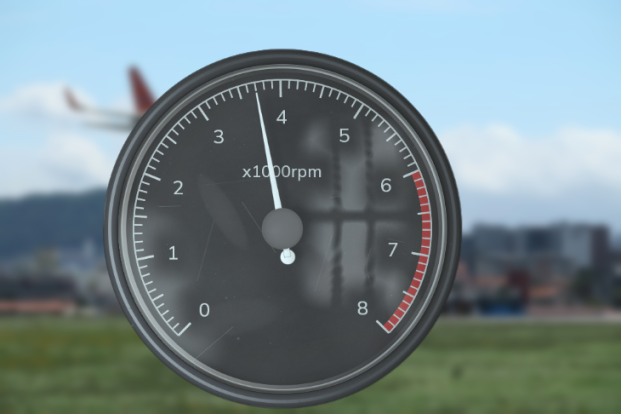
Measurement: 3700 rpm
